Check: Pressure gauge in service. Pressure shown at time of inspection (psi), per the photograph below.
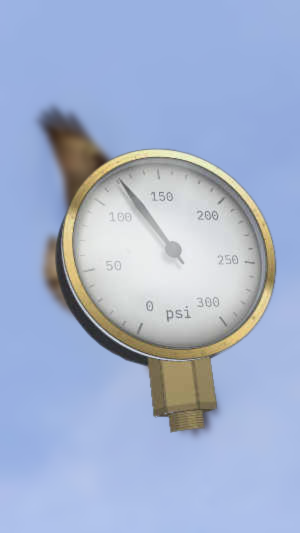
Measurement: 120 psi
